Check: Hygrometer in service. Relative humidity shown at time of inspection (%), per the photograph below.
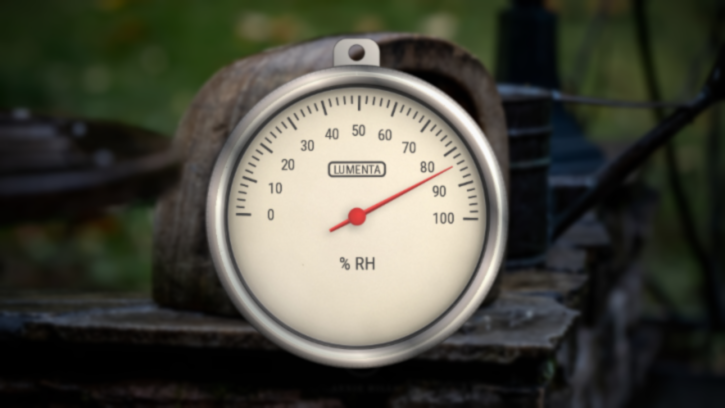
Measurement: 84 %
